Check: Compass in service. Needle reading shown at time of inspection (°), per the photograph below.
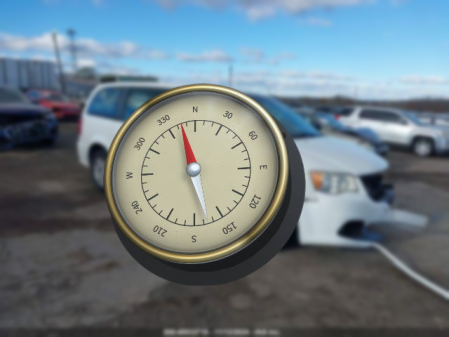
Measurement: 345 °
